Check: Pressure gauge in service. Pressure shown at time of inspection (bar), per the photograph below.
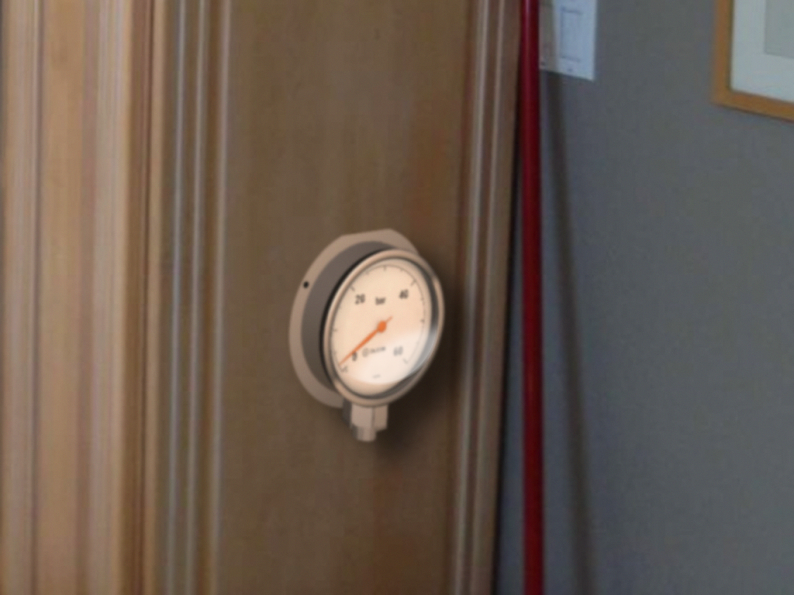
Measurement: 2.5 bar
